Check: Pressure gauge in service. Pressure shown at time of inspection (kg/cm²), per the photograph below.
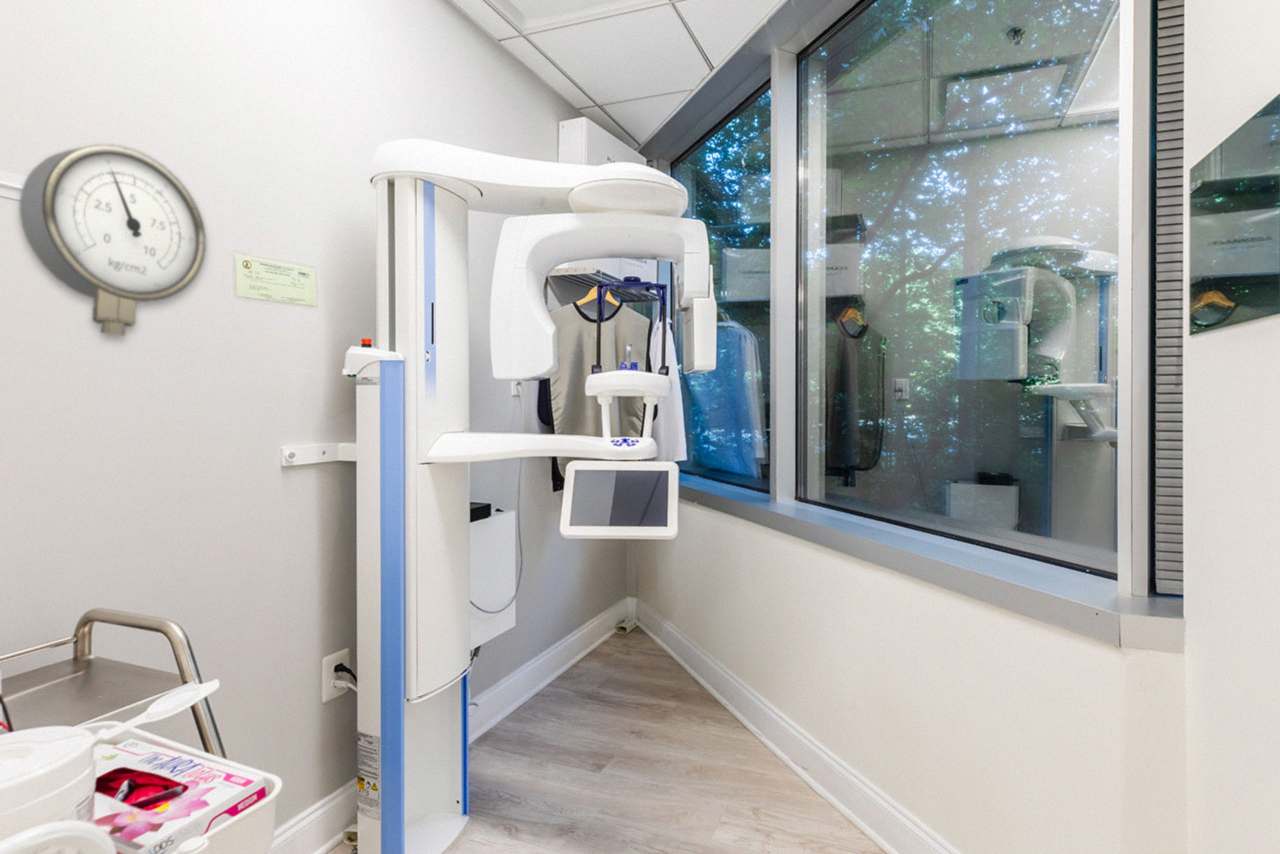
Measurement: 4 kg/cm²
